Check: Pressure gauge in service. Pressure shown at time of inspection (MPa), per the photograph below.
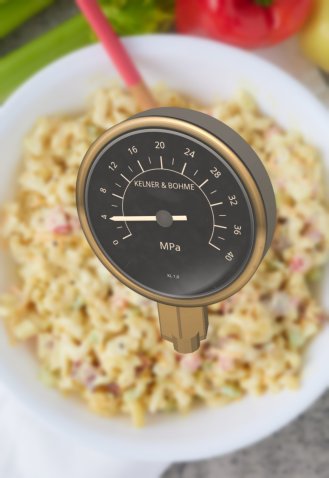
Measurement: 4 MPa
